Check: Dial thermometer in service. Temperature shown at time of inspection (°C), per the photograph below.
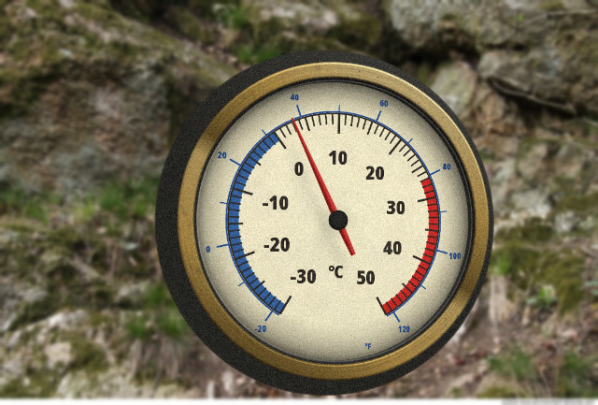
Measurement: 3 °C
